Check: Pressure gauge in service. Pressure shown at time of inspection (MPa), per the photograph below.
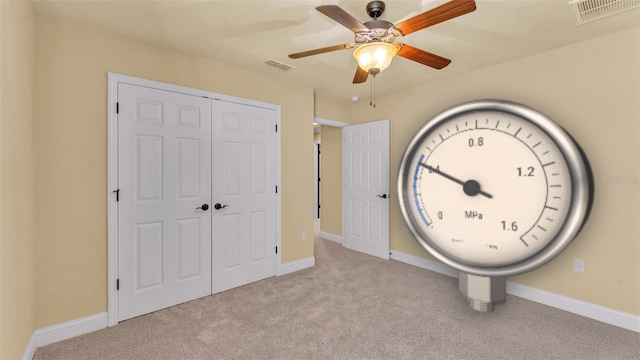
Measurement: 0.4 MPa
